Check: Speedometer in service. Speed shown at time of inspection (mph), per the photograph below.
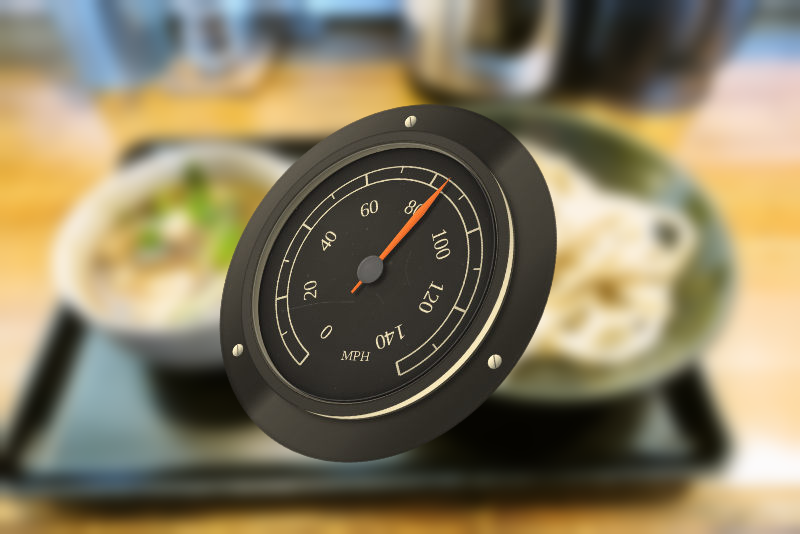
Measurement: 85 mph
